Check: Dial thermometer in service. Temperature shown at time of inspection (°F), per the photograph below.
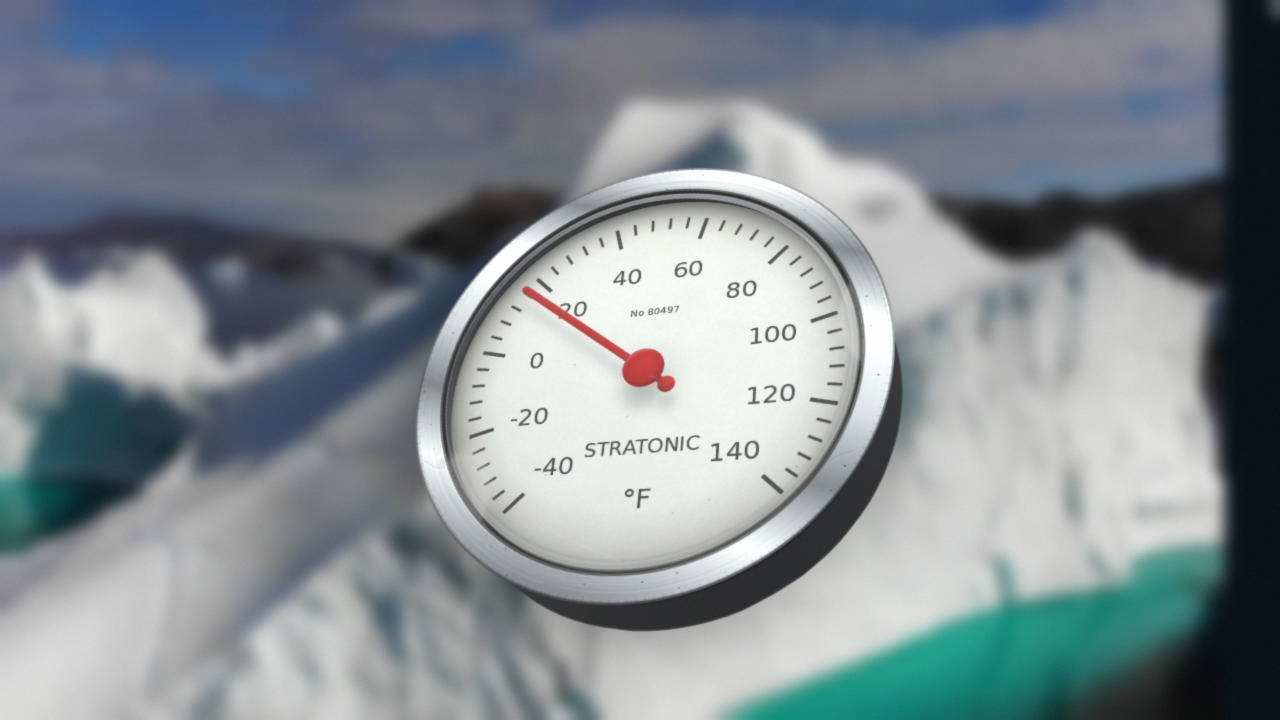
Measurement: 16 °F
